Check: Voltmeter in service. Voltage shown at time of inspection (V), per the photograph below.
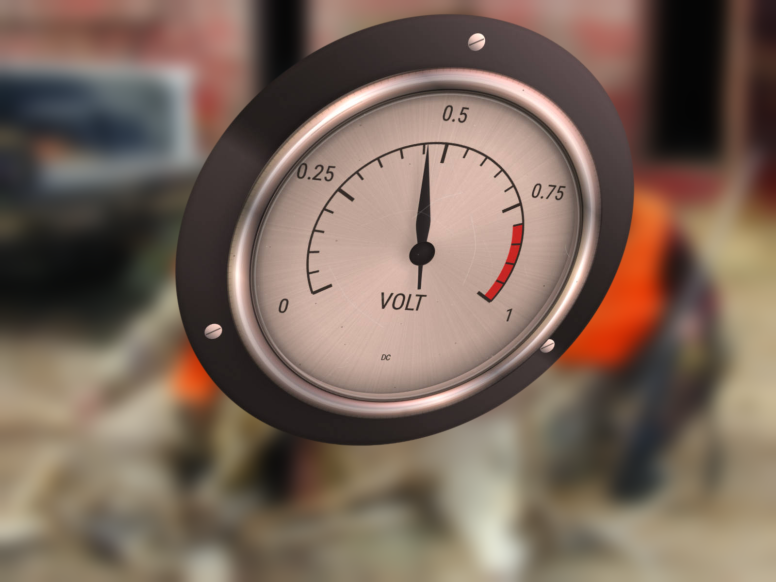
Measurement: 0.45 V
